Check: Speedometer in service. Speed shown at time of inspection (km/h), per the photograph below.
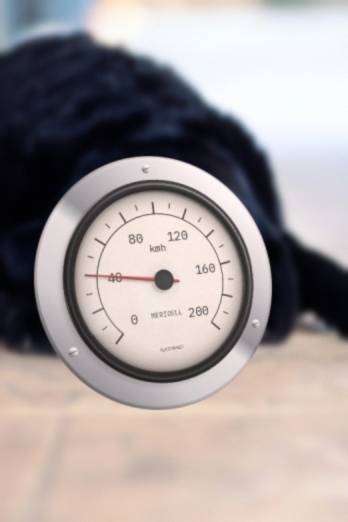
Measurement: 40 km/h
